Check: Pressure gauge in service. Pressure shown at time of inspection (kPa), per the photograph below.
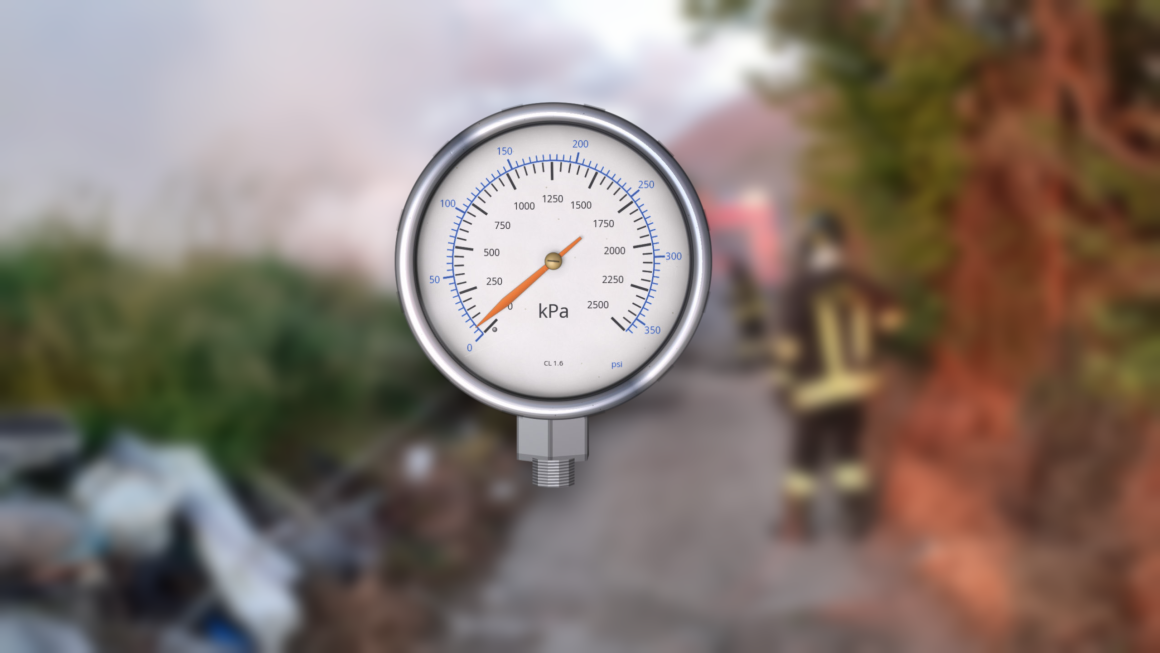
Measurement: 50 kPa
